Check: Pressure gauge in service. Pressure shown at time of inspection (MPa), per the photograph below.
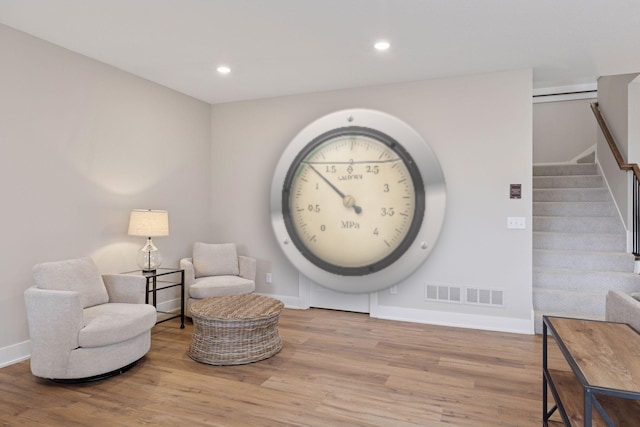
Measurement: 1.25 MPa
